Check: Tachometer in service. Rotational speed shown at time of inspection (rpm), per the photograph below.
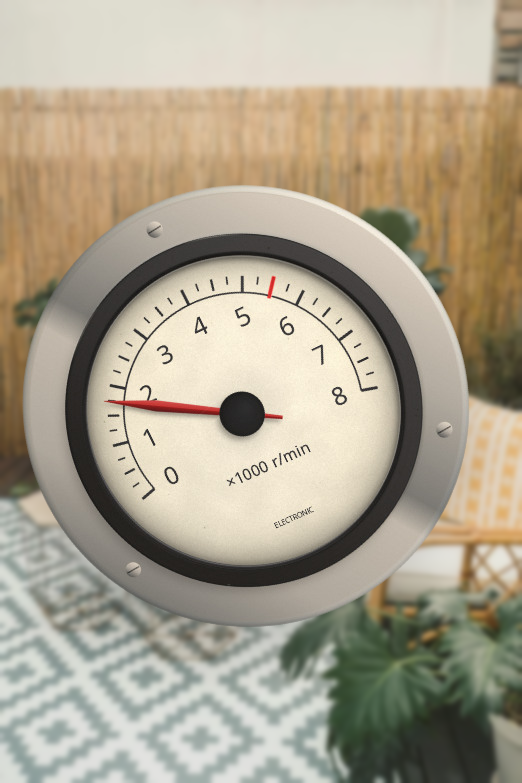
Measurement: 1750 rpm
